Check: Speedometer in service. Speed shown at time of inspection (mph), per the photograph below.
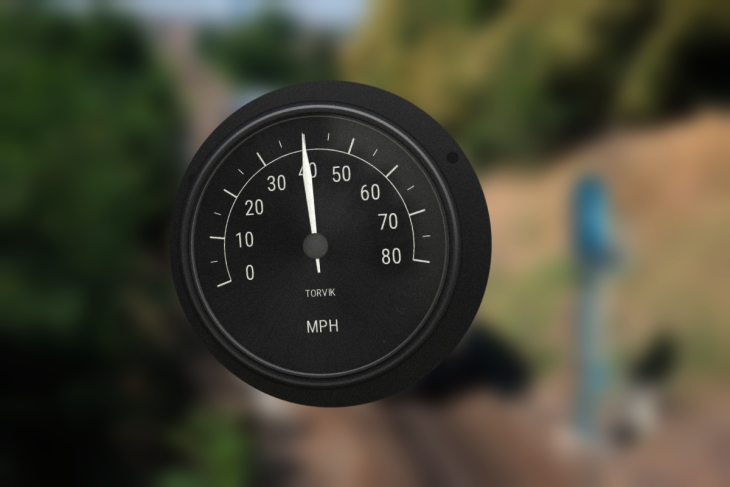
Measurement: 40 mph
